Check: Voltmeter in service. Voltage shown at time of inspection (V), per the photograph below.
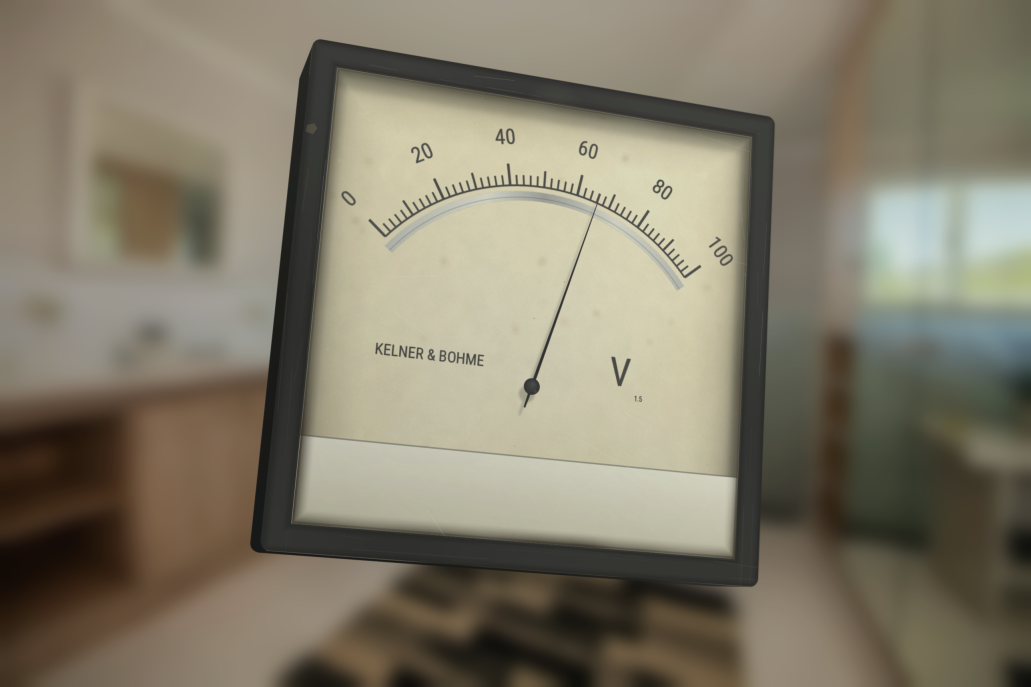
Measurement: 66 V
